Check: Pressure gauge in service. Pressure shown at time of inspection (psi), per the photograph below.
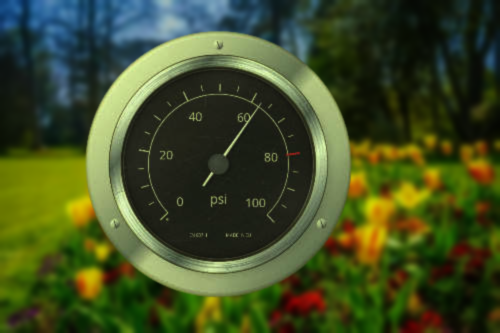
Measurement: 62.5 psi
